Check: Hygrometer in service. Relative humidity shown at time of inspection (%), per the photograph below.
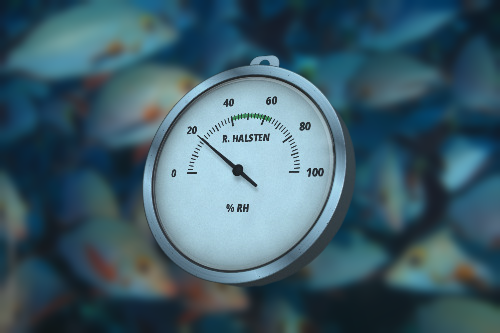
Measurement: 20 %
